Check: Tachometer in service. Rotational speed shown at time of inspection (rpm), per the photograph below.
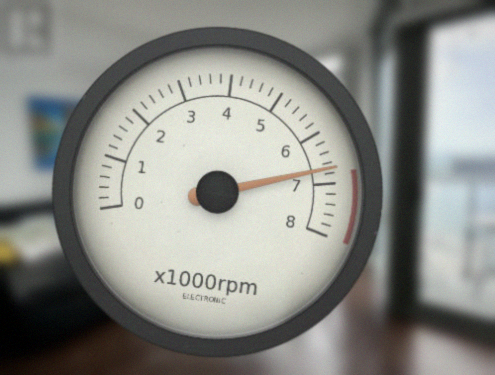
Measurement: 6700 rpm
